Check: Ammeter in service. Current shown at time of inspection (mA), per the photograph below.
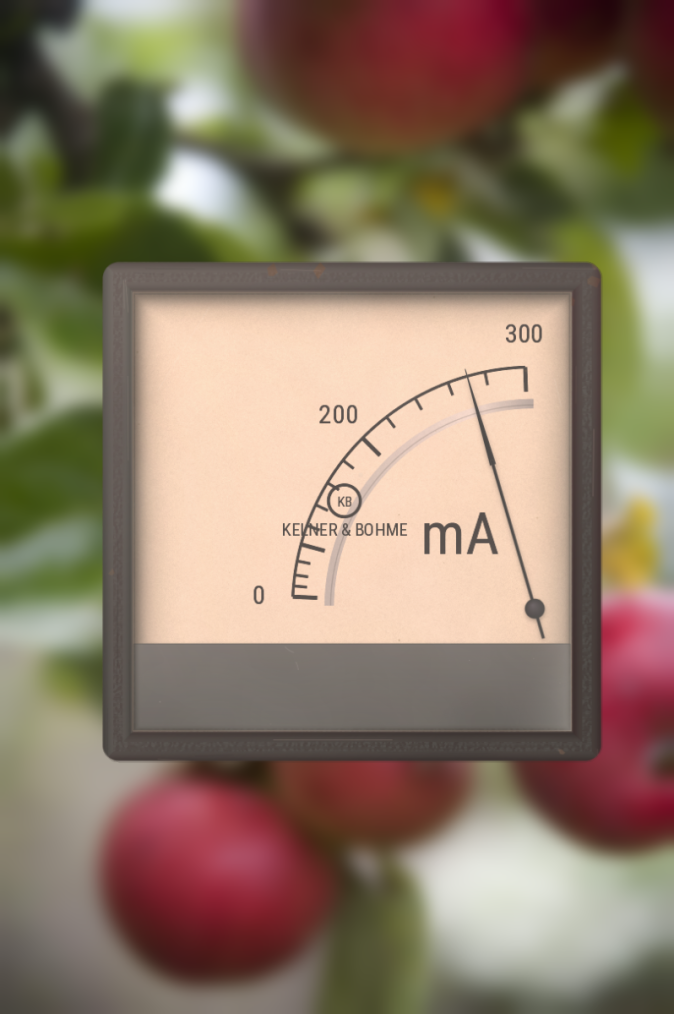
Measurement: 270 mA
